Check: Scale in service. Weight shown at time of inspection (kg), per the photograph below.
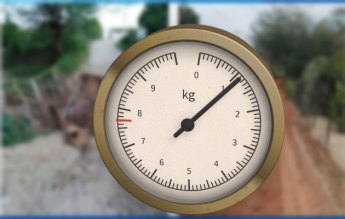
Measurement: 1.1 kg
